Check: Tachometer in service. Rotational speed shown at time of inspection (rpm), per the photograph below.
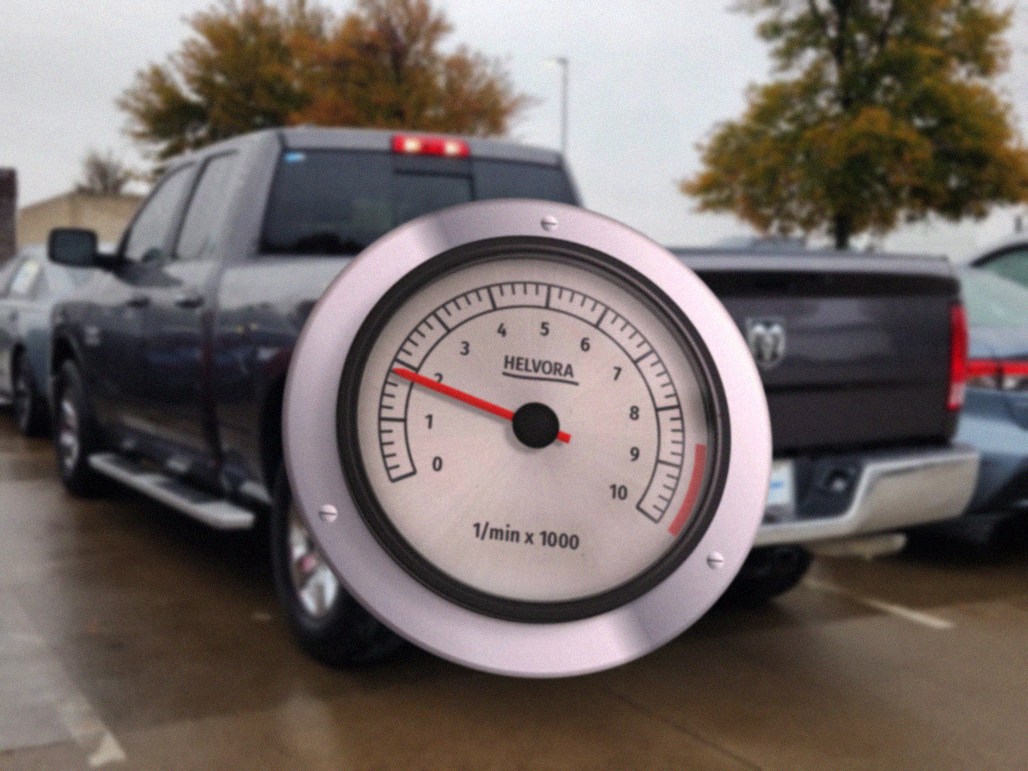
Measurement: 1800 rpm
